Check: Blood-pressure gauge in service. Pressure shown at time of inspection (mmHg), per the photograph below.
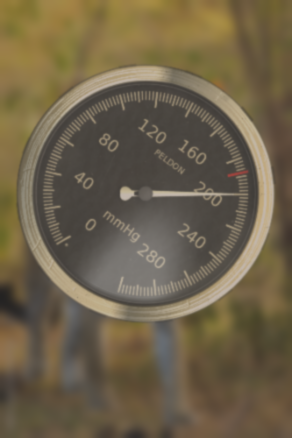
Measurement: 200 mmHg
